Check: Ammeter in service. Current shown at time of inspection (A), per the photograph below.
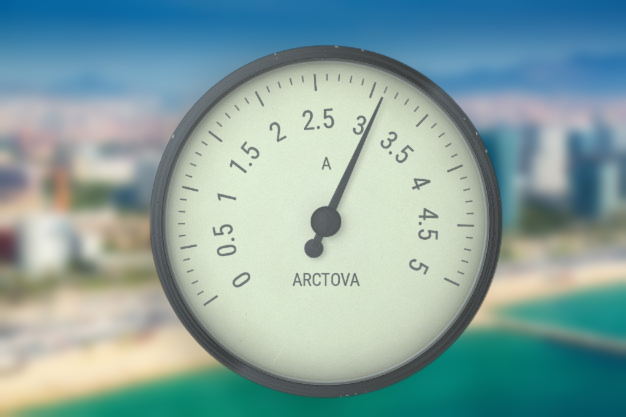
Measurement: 3.1 A
